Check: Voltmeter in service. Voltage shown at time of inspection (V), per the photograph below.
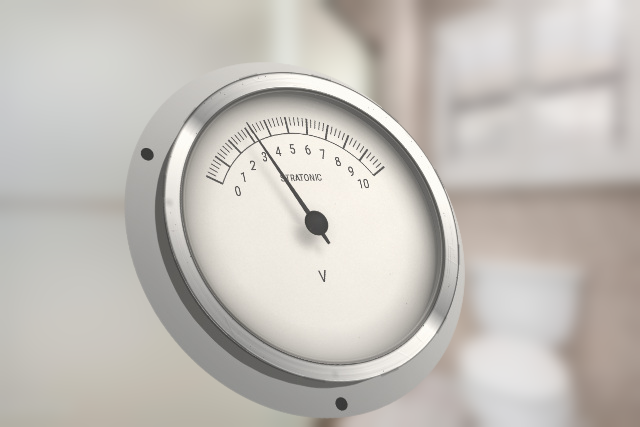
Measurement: 3 V
